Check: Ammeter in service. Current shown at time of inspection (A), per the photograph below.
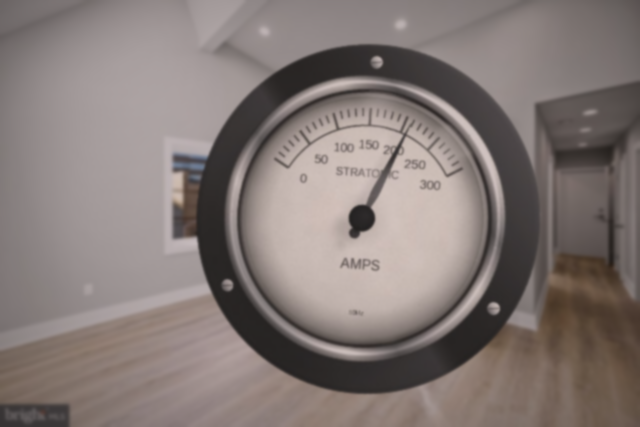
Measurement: 210 A
